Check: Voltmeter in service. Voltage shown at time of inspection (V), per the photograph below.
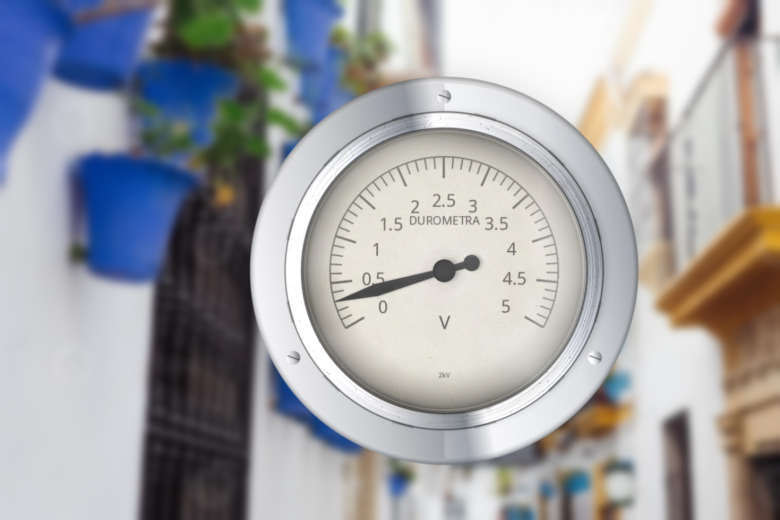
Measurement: 0.3 V
